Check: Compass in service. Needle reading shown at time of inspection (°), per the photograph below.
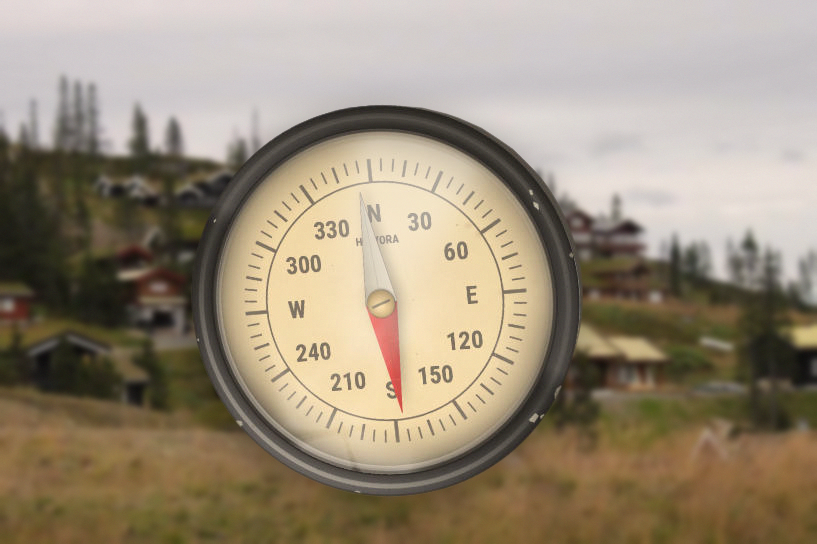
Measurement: 175 °
